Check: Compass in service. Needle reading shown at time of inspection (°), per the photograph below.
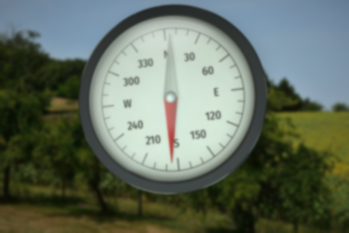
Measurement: 185 °
